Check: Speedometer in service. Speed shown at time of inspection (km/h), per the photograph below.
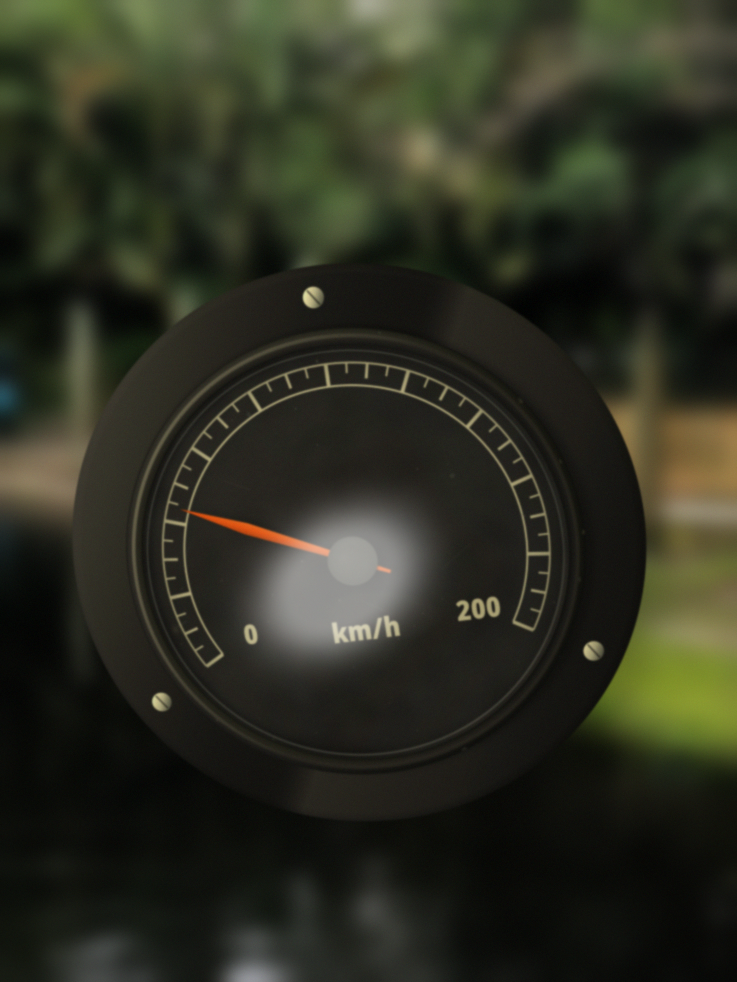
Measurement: 45 km/h
